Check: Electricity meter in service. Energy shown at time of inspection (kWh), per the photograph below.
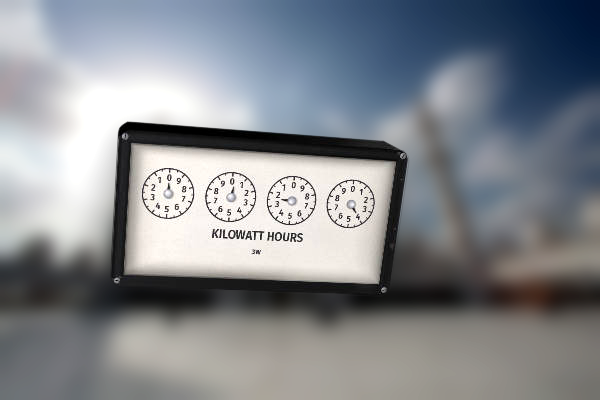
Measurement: 24 kWh
